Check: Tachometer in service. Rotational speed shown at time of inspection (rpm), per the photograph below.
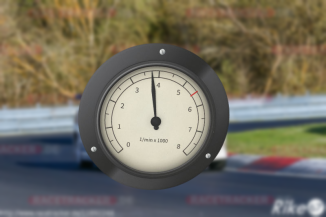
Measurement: 3750 rpm
